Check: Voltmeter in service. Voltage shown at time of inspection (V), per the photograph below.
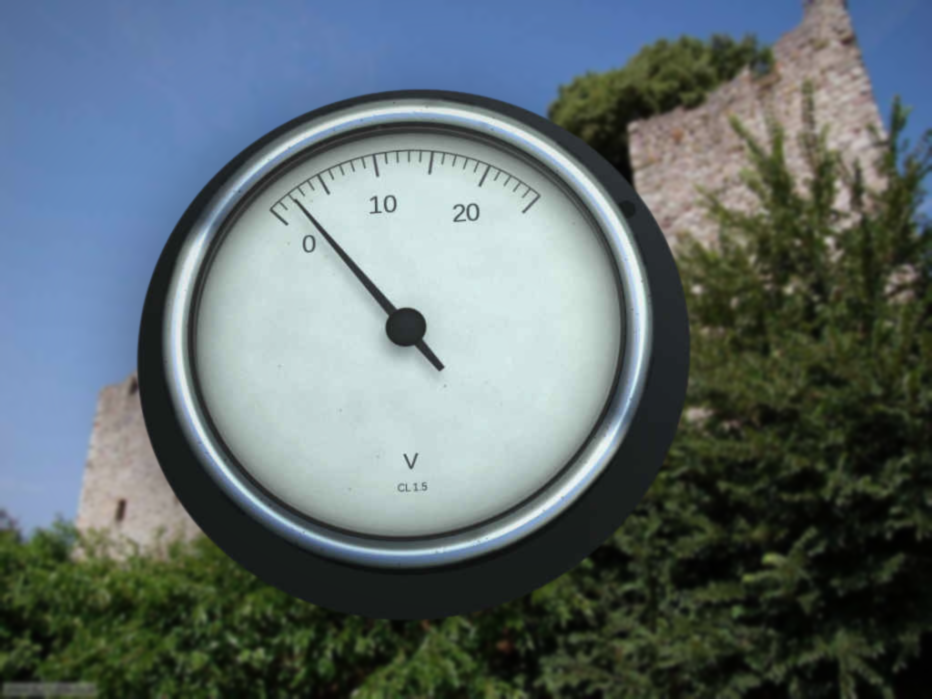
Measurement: 2 V
